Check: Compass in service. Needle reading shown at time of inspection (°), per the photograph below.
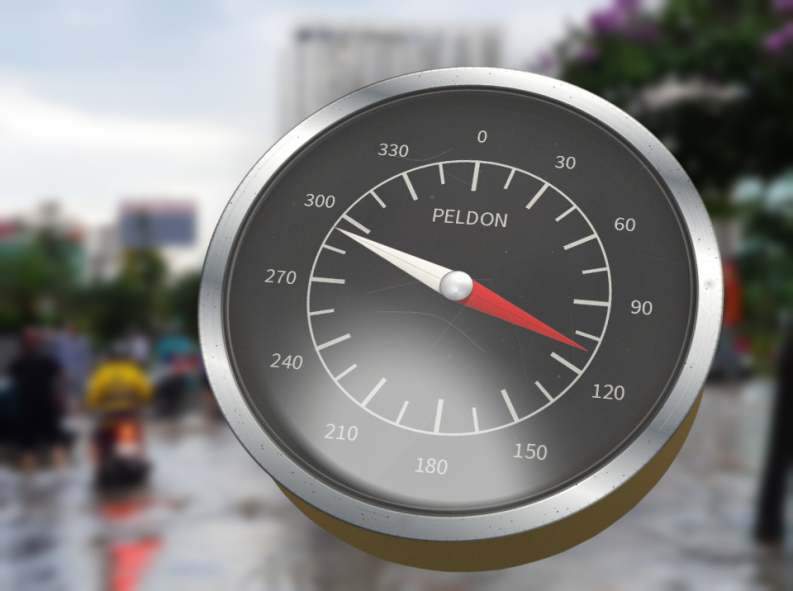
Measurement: 112.5 °
